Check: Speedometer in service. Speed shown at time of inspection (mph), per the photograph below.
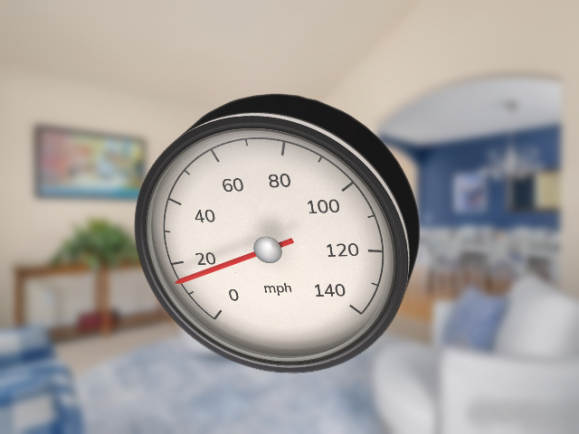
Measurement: 15 mph
